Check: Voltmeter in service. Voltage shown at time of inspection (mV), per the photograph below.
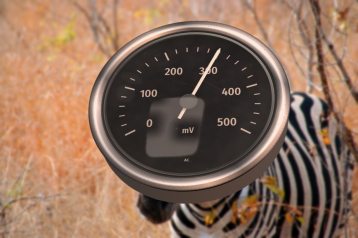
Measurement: 300 mV
